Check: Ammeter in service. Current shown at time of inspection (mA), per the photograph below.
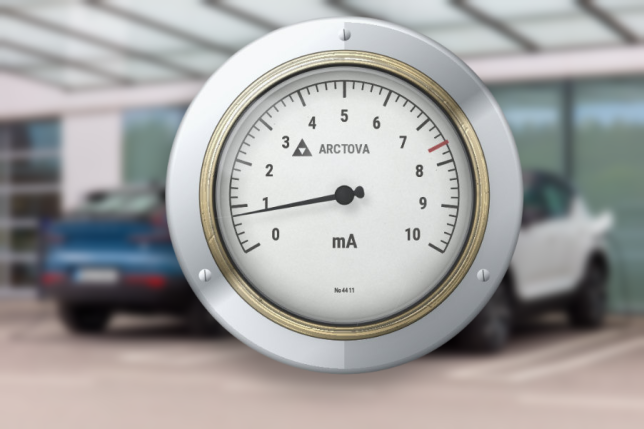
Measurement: 0.8 mA
